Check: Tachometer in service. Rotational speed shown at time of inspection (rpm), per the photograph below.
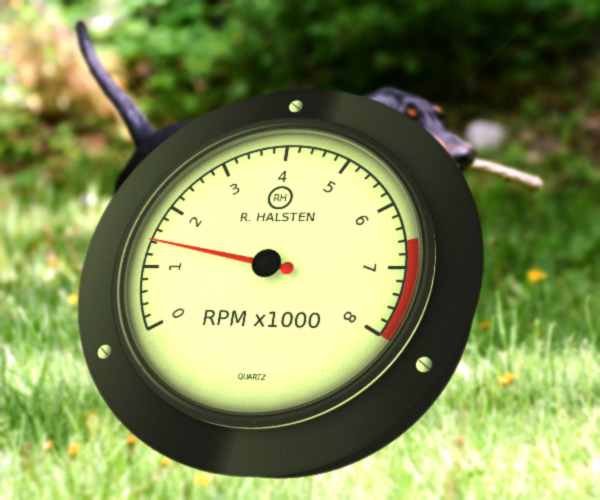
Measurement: 1400 rpm
